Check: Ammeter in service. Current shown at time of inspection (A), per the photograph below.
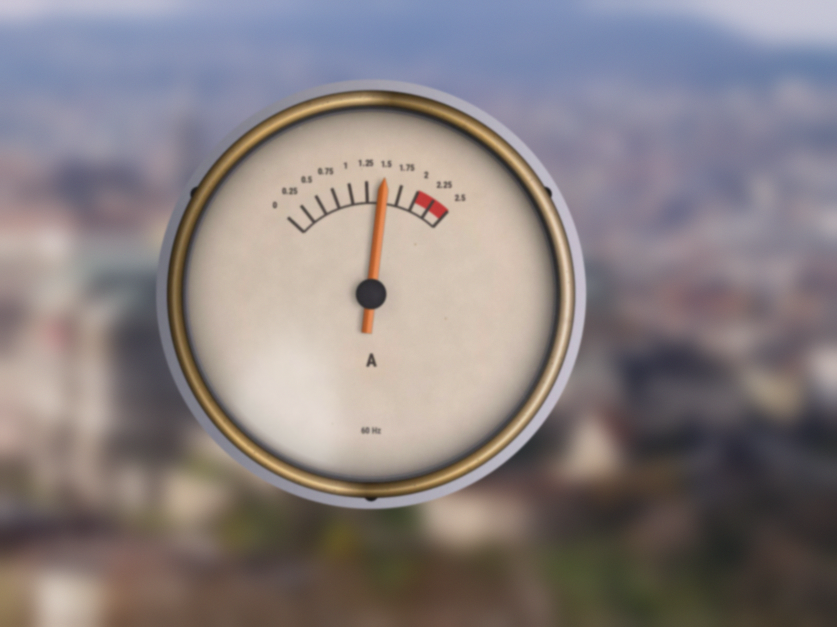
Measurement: 1.5 A
